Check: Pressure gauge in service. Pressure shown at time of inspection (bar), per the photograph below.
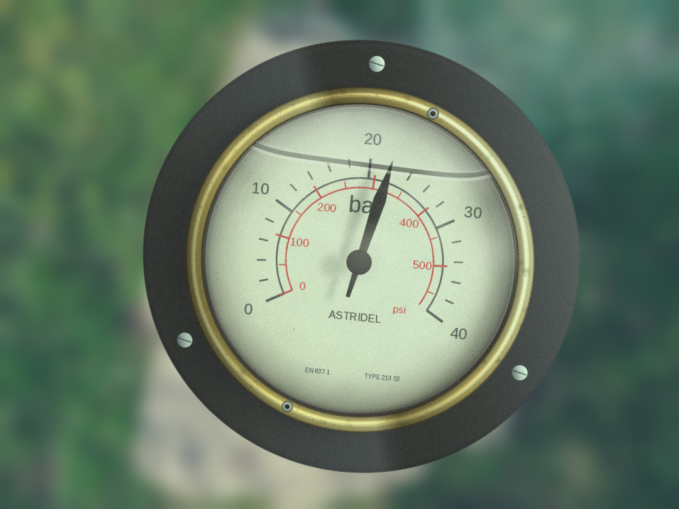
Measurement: 22 bar
